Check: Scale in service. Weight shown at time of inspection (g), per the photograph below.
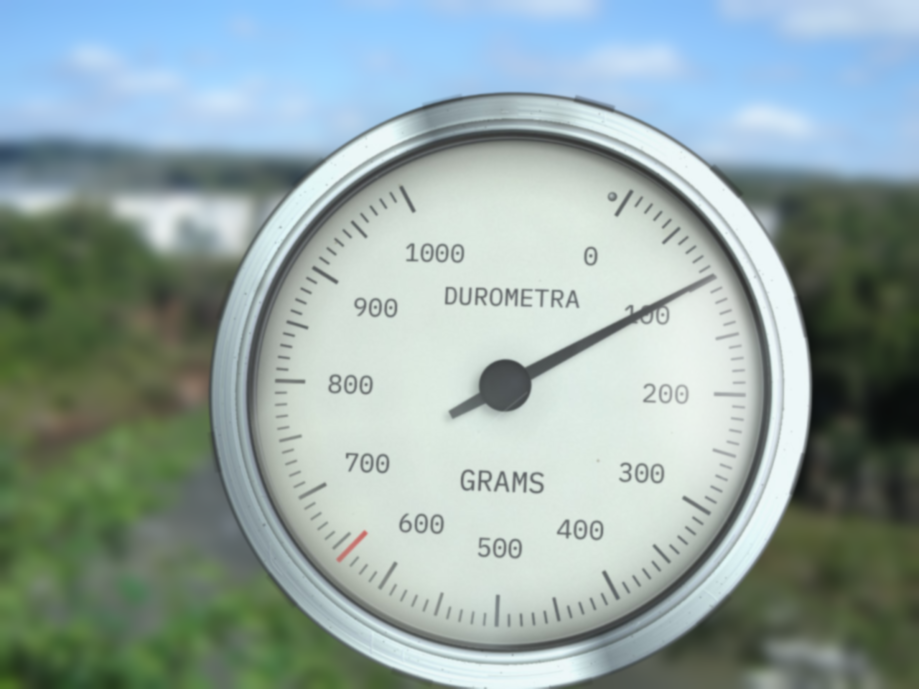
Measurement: 100 g
